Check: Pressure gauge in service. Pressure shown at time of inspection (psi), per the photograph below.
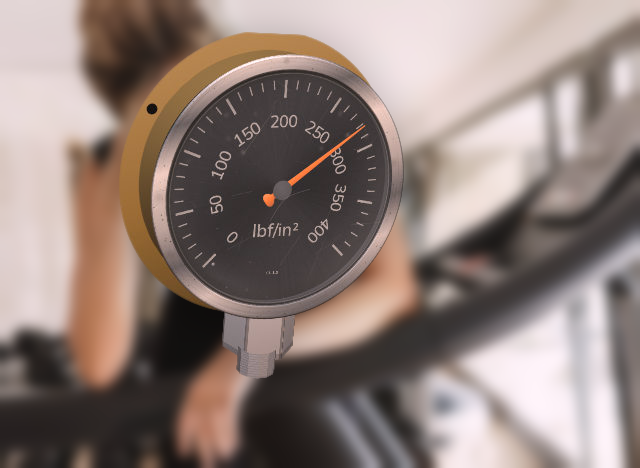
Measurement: 280 psi
